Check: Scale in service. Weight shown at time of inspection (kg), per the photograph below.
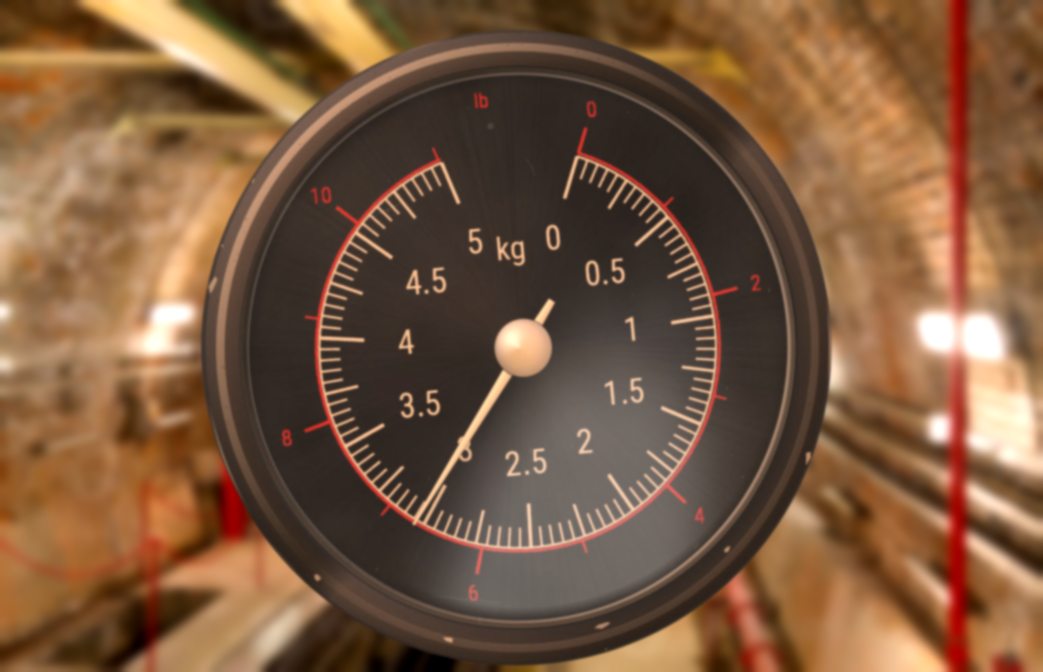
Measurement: 3.05 kg
